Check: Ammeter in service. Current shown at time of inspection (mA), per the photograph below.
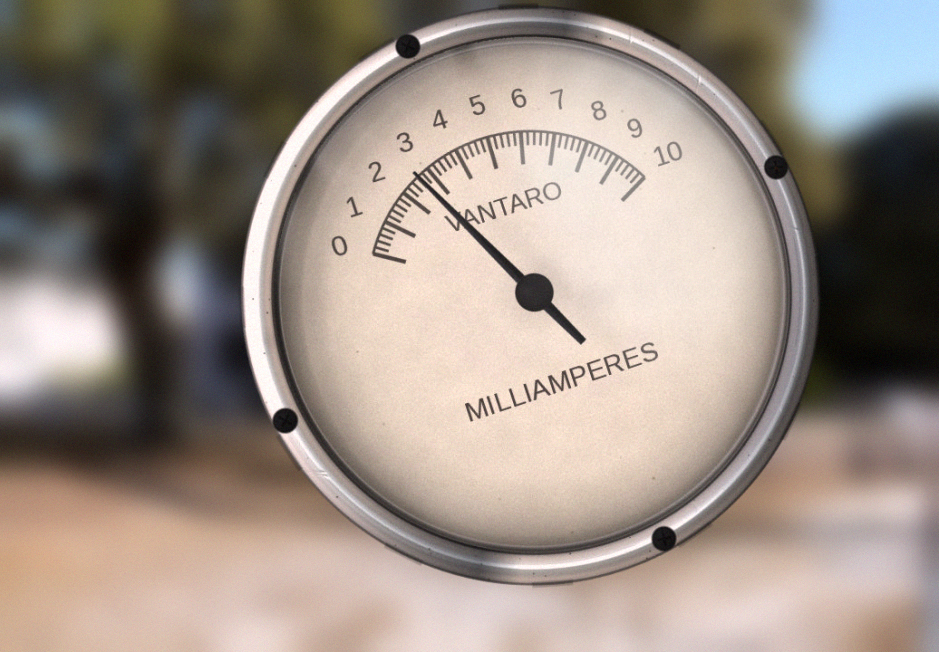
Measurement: 2.6 mA
